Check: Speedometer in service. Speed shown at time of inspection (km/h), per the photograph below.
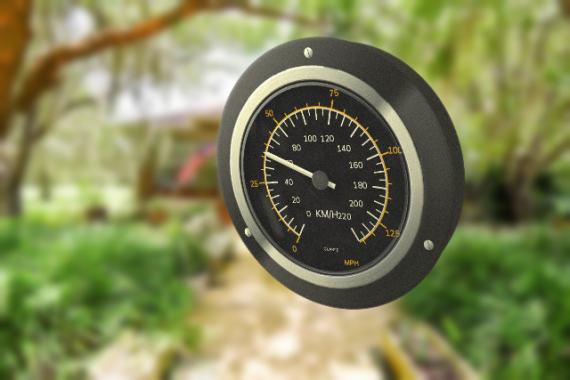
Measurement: 60 km/h
